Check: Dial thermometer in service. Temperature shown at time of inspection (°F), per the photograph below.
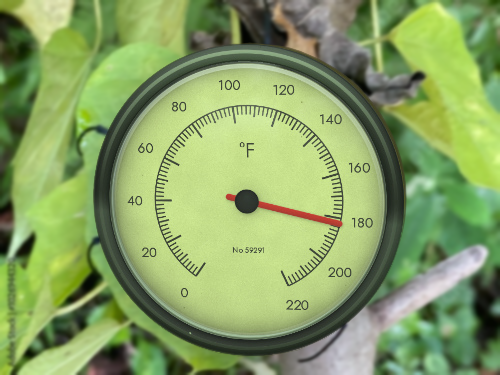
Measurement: 182 °F
